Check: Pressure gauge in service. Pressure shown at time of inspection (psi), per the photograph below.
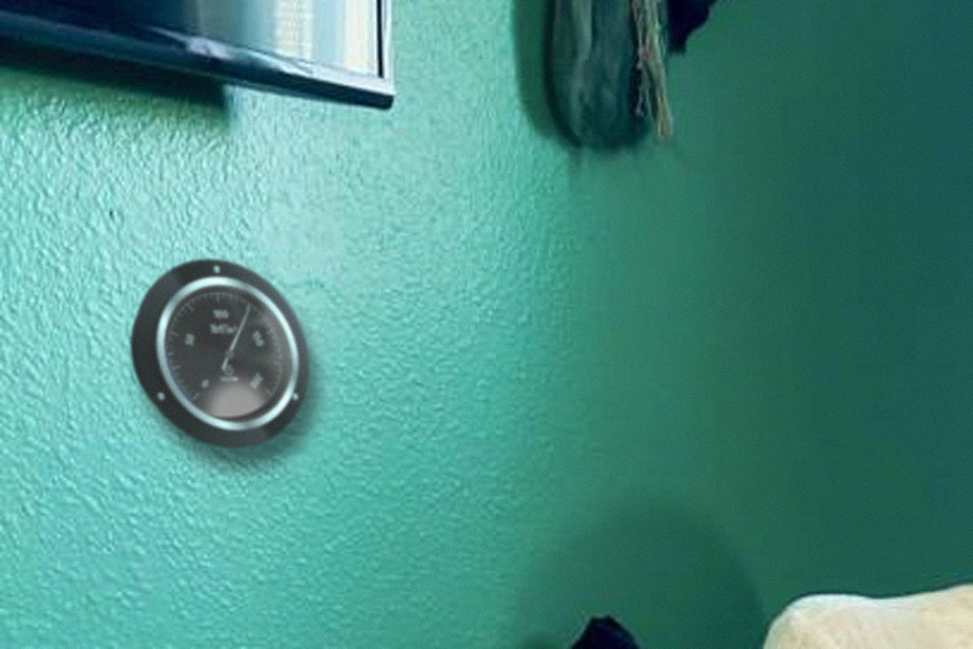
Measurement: 125 psi
